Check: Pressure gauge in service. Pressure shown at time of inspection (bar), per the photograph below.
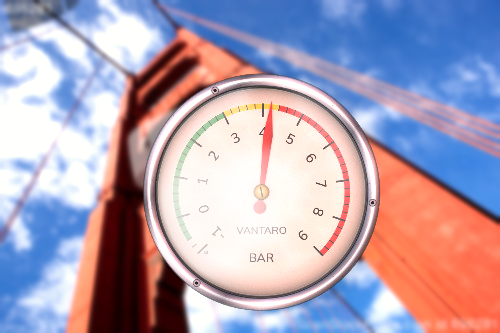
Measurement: 4.2 bar
